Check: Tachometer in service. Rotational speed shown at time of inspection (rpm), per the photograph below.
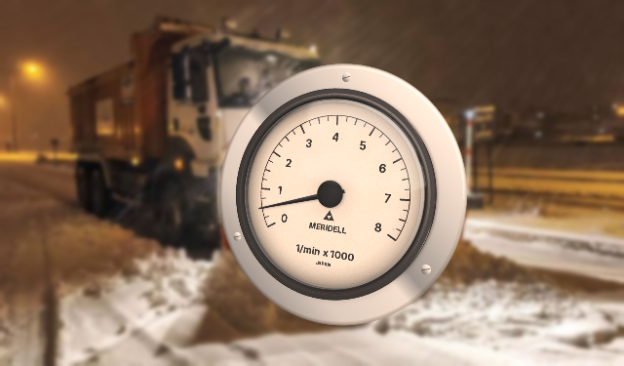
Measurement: 500 rpm
